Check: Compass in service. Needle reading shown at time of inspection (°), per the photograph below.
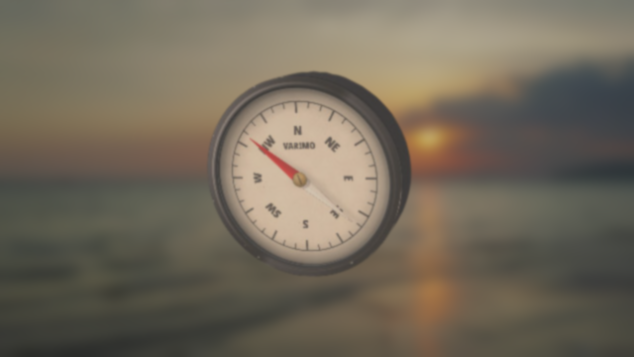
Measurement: 310 °
